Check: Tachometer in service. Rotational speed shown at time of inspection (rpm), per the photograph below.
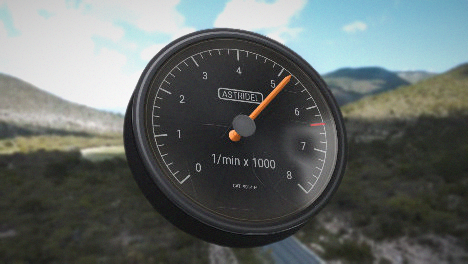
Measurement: 5200 rpm
